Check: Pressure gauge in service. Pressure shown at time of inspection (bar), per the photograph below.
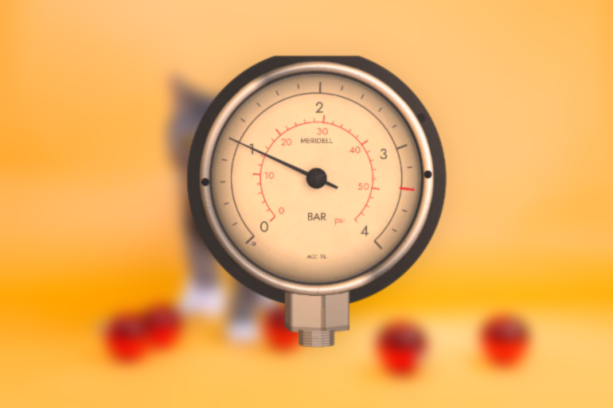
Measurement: 1 bar
